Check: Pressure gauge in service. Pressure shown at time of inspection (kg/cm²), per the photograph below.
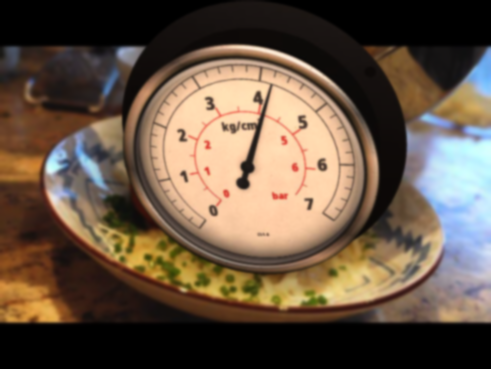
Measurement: 4.2 kg/cm²
